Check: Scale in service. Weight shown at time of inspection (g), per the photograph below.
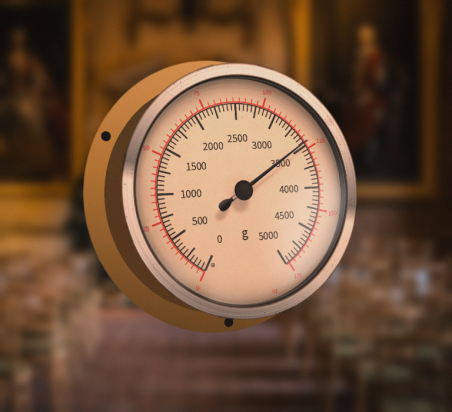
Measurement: 3450 g
